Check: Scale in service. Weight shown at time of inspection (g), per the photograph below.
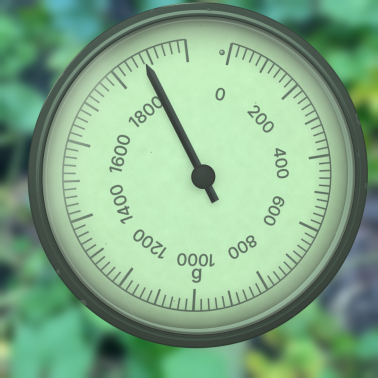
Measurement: 1880 g
